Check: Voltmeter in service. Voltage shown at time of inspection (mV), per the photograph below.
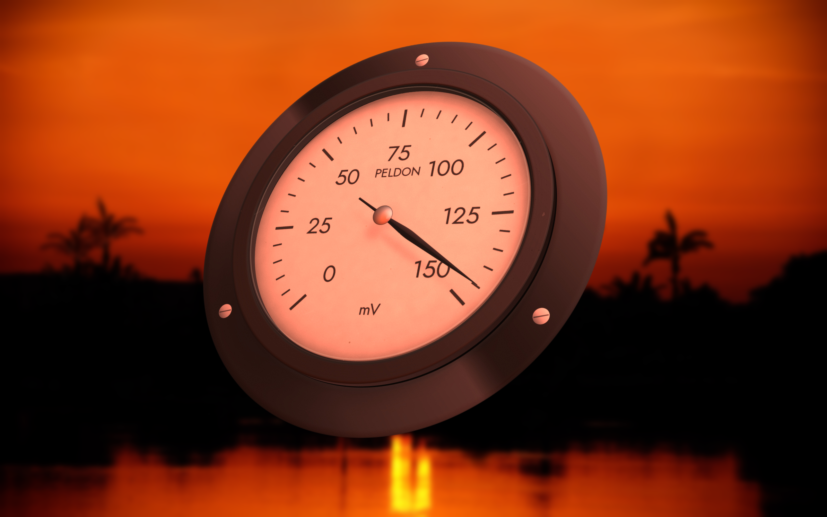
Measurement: 145 mV
